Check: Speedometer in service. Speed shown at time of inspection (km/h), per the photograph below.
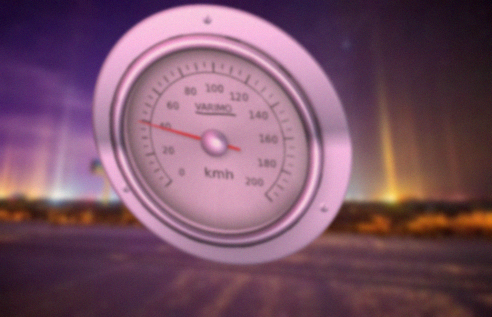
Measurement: 40 km/h
